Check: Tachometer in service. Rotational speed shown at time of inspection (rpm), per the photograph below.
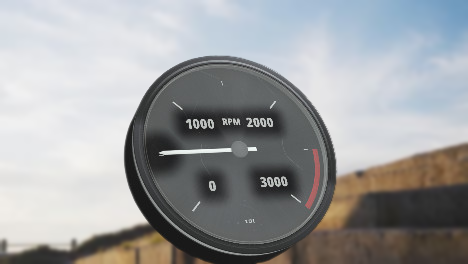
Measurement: 500 rpm
